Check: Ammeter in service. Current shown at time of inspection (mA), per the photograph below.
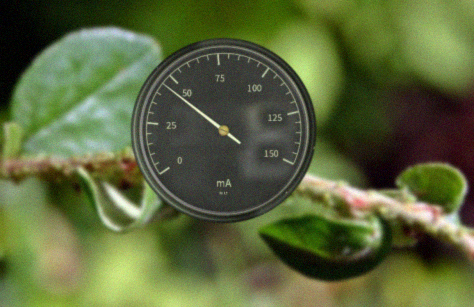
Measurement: 45 mA
